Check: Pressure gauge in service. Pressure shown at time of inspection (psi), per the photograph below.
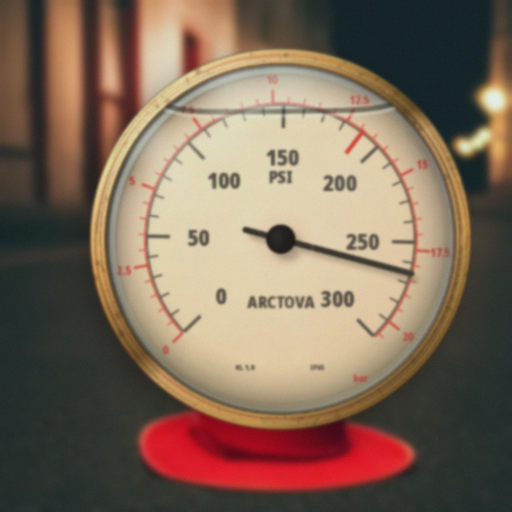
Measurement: 265 psi
